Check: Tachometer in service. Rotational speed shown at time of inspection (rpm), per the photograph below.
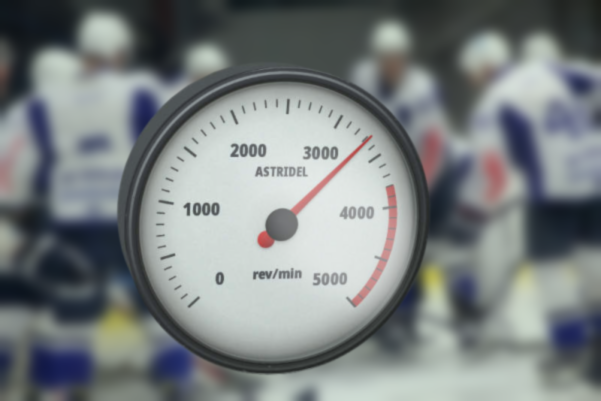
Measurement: 3300 rpm
